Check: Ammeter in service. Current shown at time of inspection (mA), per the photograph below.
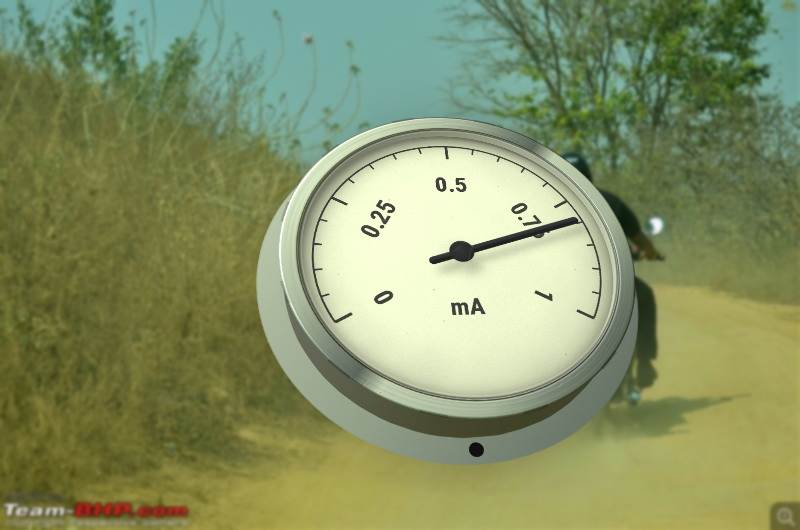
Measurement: 0.8 mA
